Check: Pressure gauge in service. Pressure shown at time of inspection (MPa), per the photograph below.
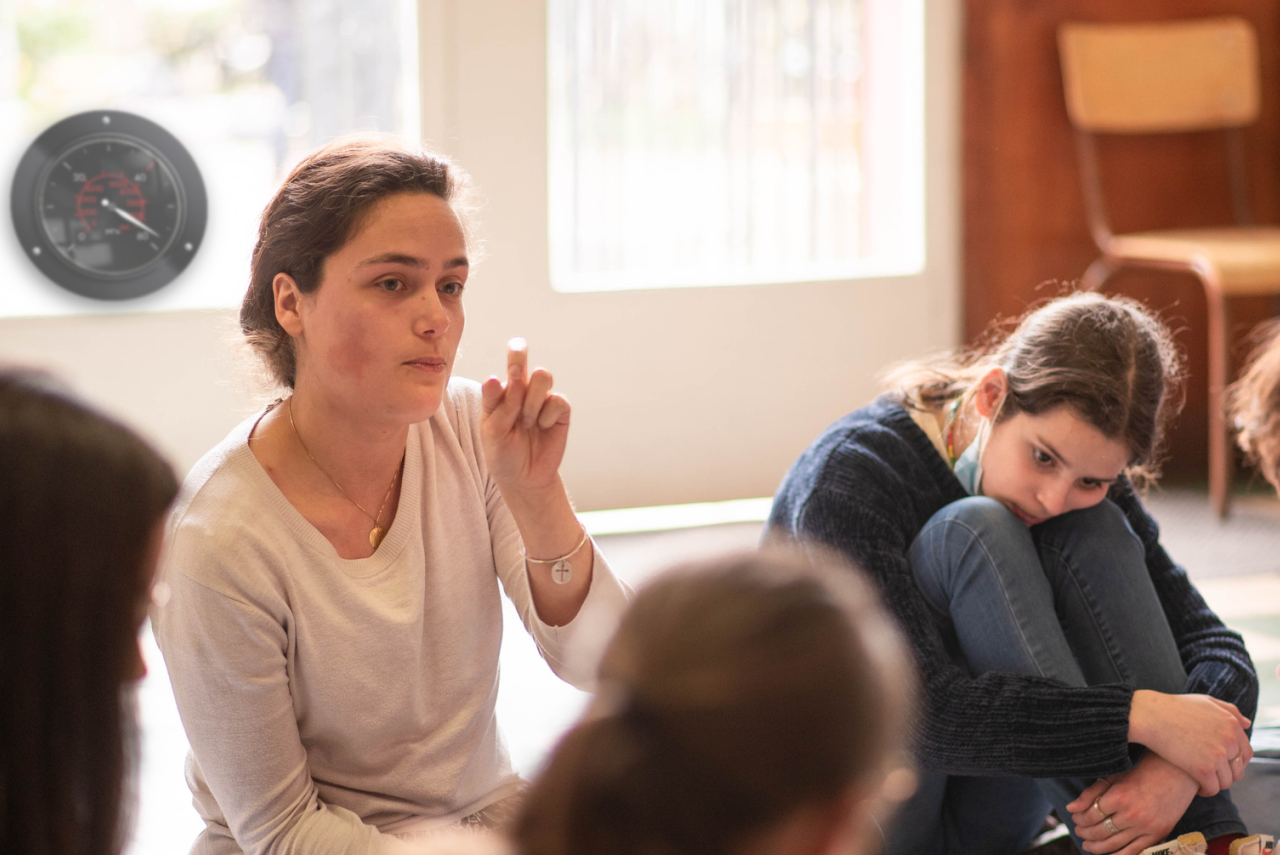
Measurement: 57.5 MPa
